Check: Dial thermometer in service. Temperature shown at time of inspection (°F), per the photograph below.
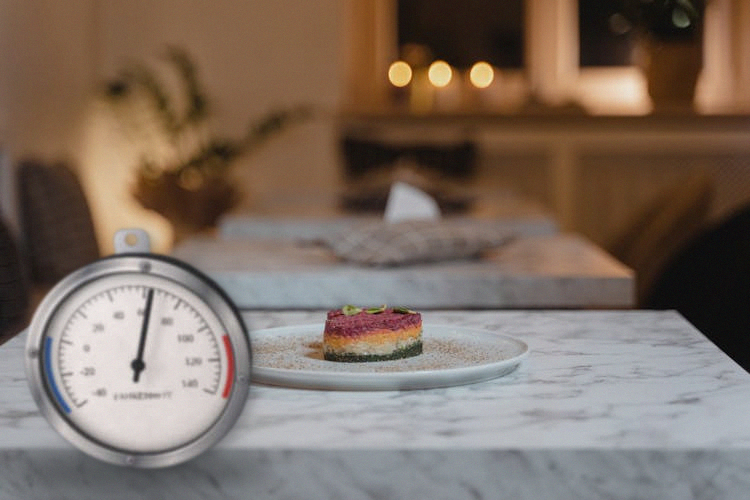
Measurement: 64 °F
